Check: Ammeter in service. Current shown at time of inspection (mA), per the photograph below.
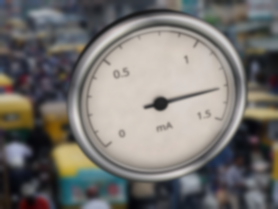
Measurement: 1.3 mA
